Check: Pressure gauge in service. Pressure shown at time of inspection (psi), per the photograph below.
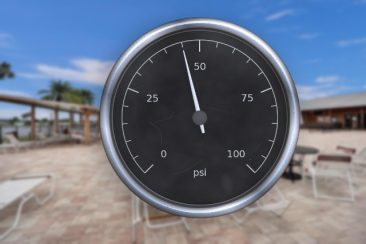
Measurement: 45 psi
